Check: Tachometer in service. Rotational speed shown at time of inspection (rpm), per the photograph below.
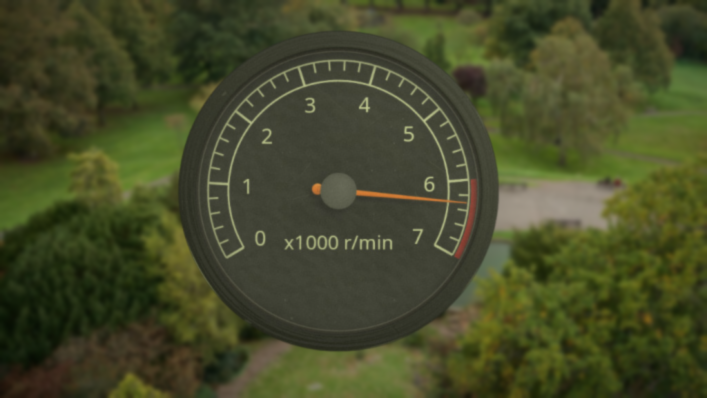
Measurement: 6300 rpm
